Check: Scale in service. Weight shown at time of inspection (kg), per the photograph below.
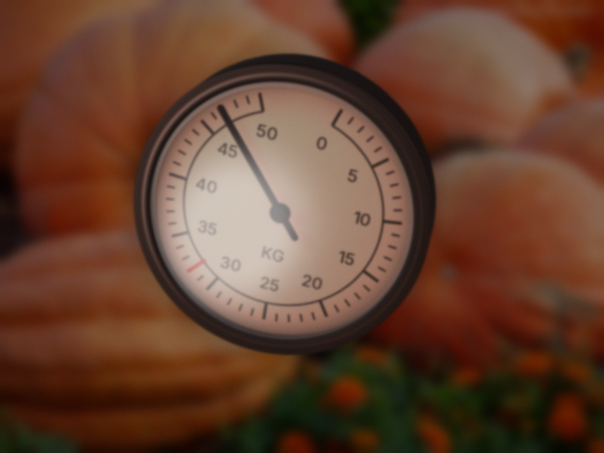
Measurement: 47 kg
